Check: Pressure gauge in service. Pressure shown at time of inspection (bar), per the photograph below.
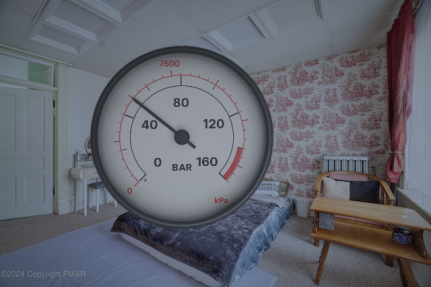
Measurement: 50 bar
